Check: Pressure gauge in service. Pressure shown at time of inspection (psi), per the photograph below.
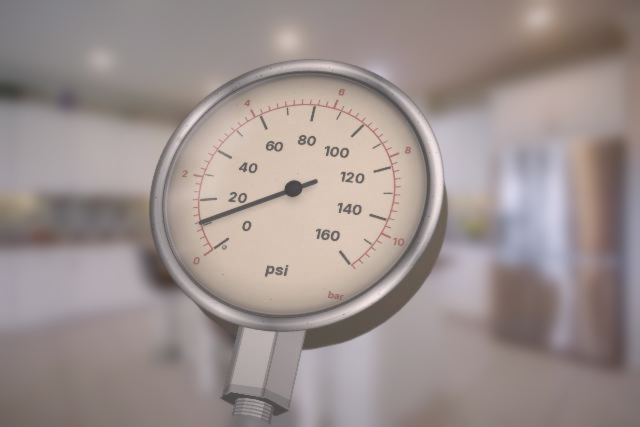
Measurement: 10 psi
